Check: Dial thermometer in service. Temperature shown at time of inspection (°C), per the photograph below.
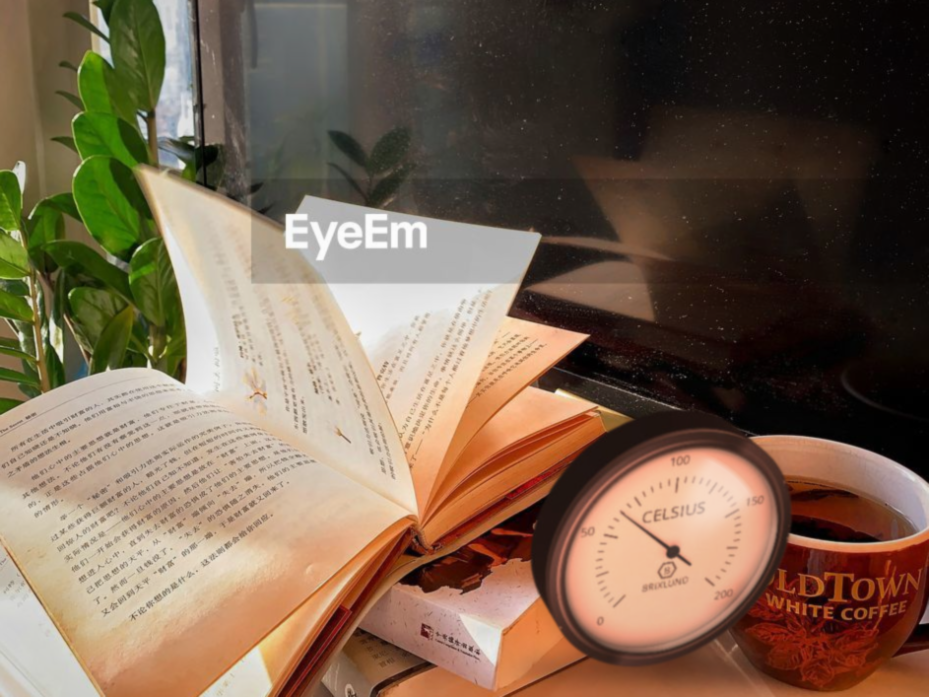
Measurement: 65 °C
